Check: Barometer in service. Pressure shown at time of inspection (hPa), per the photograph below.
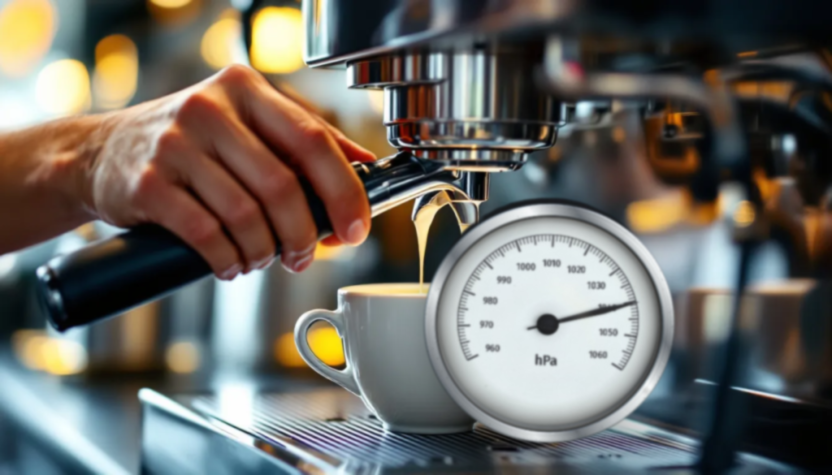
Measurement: 1040 hPa
